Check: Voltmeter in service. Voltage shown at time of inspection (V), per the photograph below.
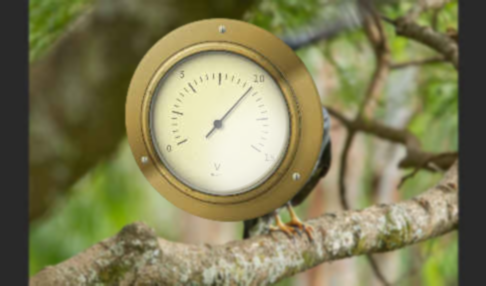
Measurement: 10 V
